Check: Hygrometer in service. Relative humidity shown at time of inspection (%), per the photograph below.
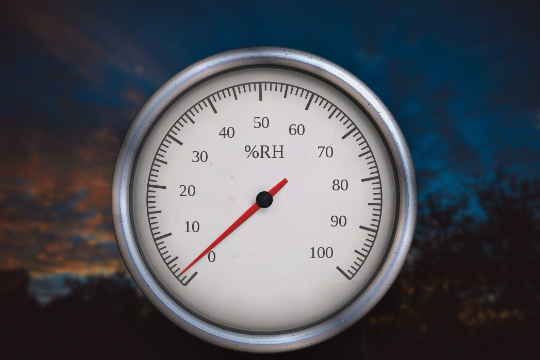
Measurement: 2 %
